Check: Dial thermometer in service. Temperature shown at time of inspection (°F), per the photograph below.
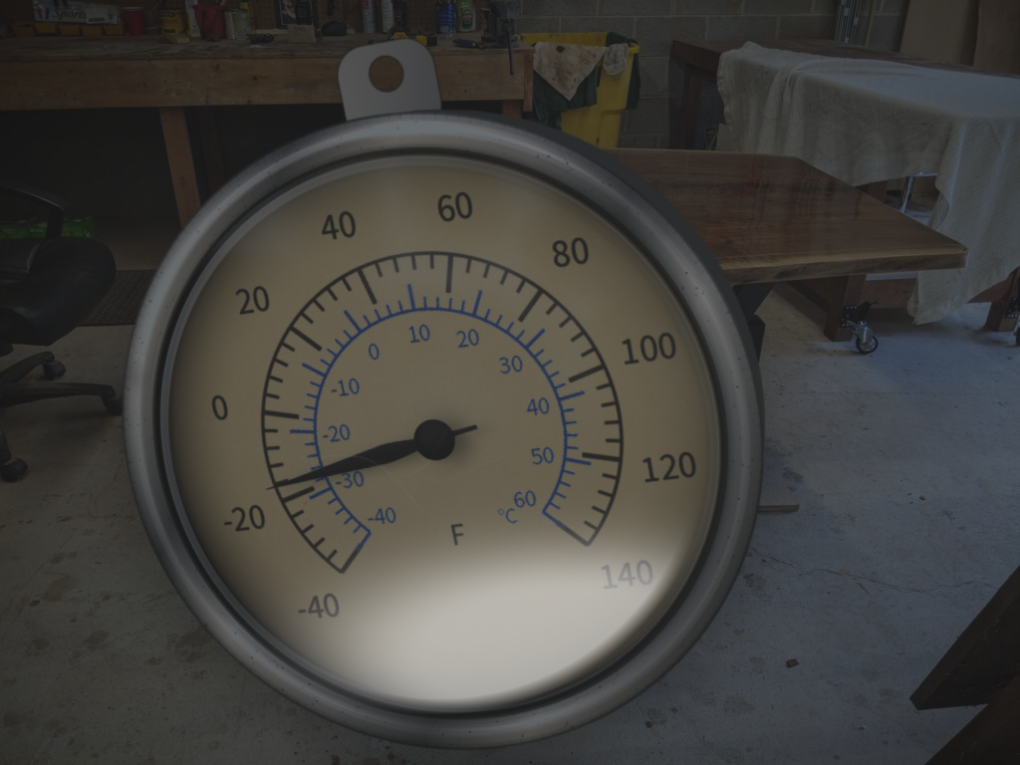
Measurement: -16 °F
